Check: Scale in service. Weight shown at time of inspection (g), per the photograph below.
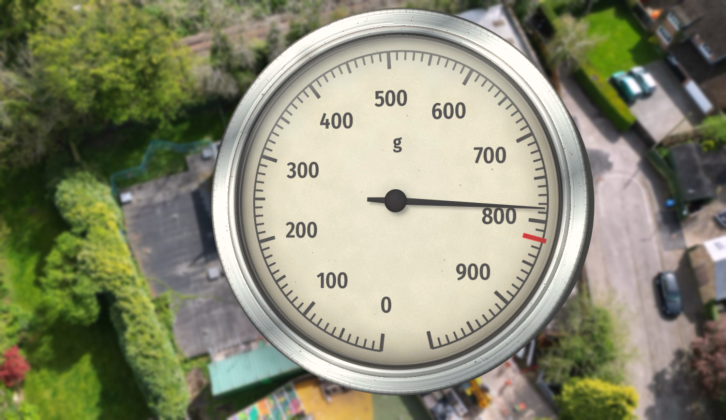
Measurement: 785 g
